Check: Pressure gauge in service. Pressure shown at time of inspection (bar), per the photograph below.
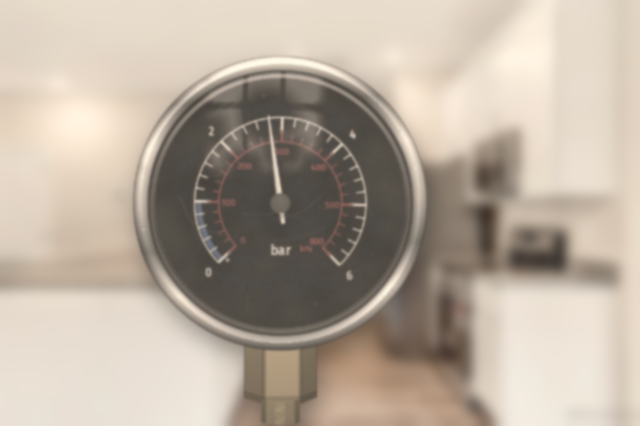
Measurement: 2.8 bar
